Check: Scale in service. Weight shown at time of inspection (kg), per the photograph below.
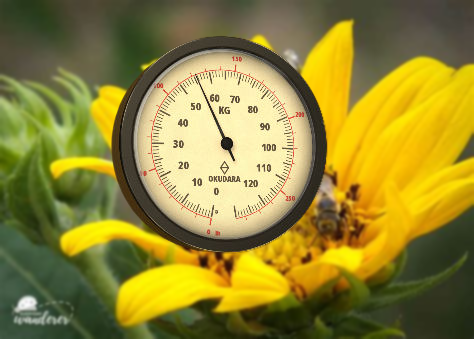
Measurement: 55 kg
